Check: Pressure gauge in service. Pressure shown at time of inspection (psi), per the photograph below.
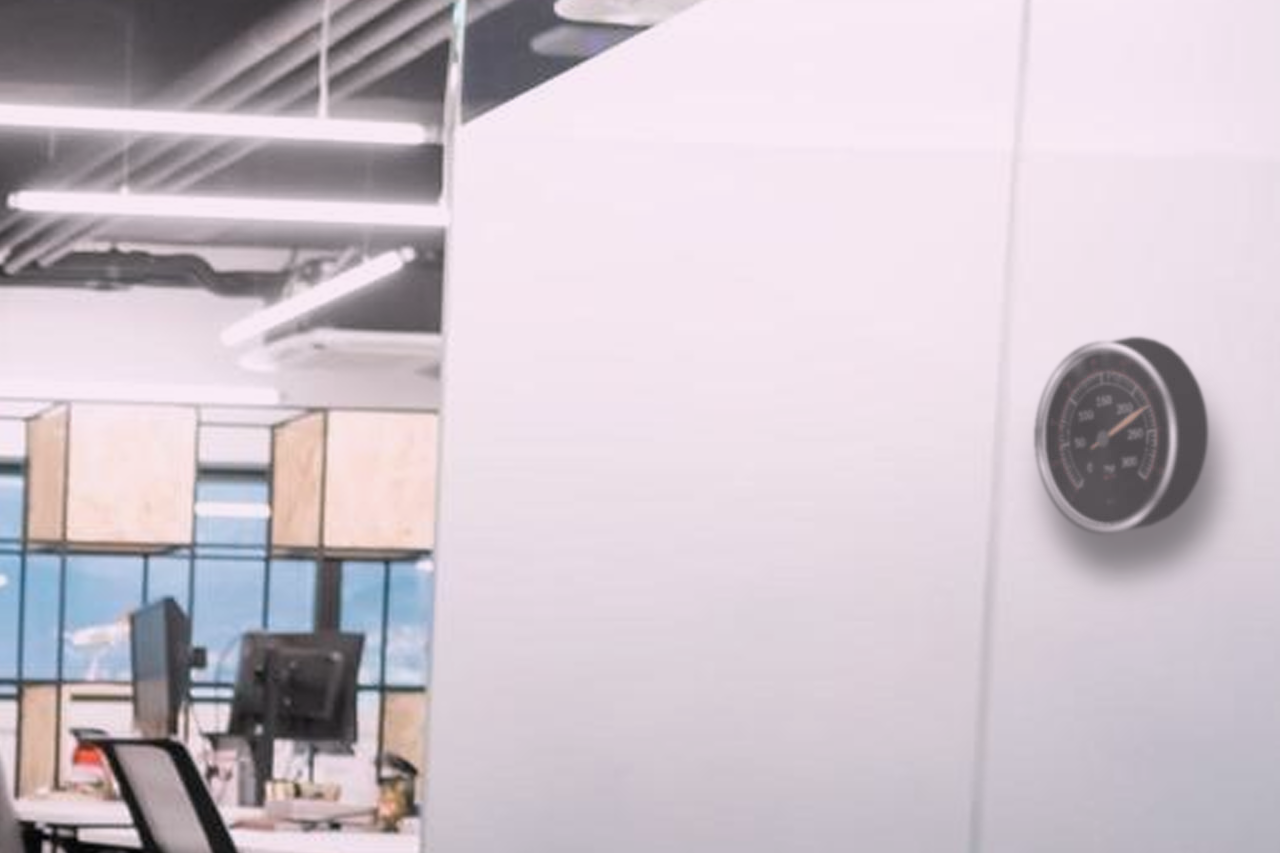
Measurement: 225 psi
